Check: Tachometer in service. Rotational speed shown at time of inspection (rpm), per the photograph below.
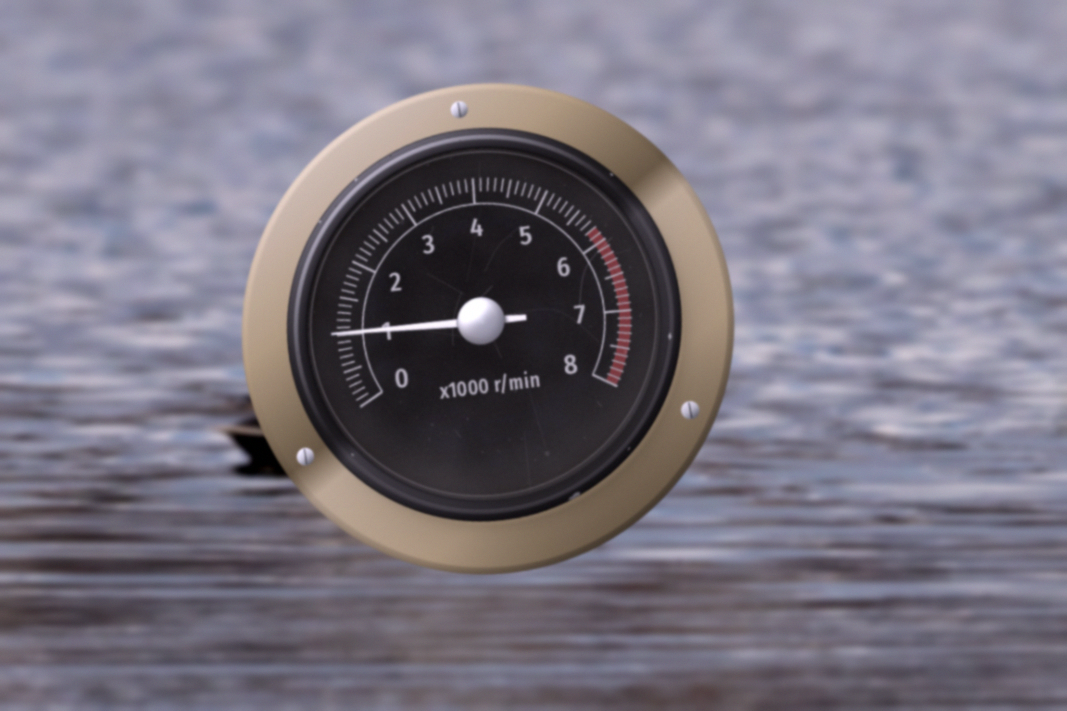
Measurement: 1000 rpm
